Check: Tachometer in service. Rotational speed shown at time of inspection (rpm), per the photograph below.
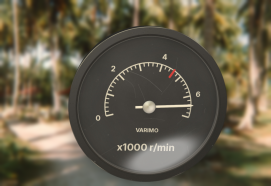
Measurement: 6400 rpm
